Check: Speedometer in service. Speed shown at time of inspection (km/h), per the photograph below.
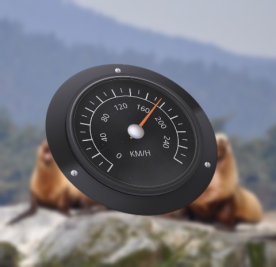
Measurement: 175 km/h
